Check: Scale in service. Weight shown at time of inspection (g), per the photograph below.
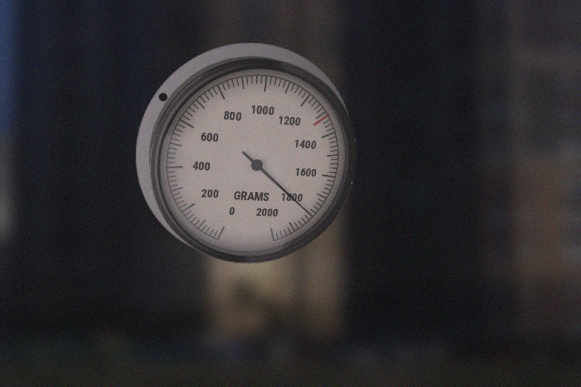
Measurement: 1800 g
